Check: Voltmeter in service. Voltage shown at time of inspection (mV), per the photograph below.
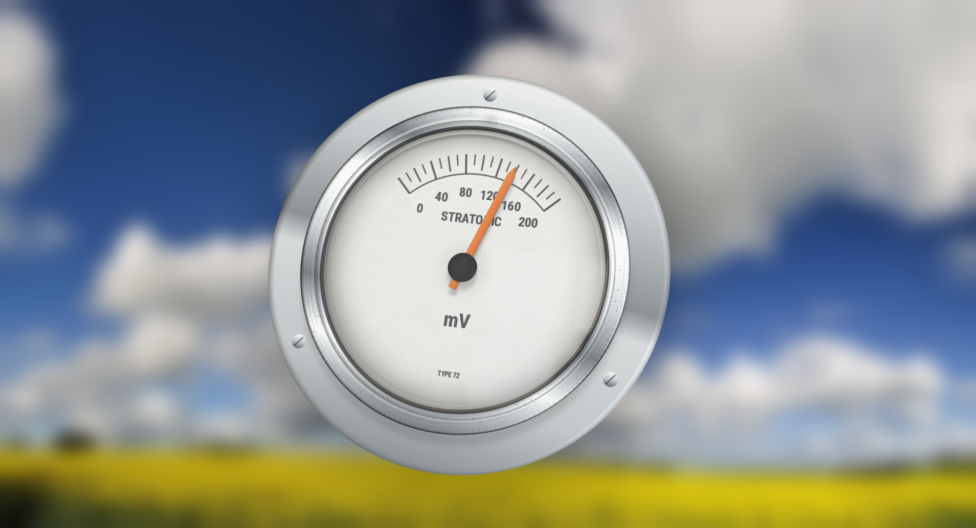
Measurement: 140 mV
